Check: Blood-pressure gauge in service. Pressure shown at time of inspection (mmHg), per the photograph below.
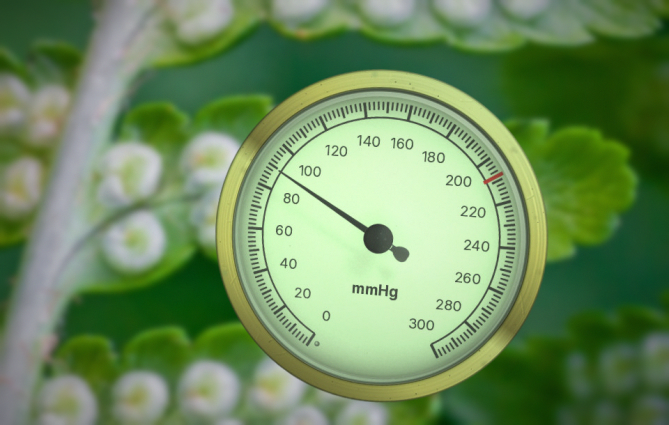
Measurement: 90 mmHg
